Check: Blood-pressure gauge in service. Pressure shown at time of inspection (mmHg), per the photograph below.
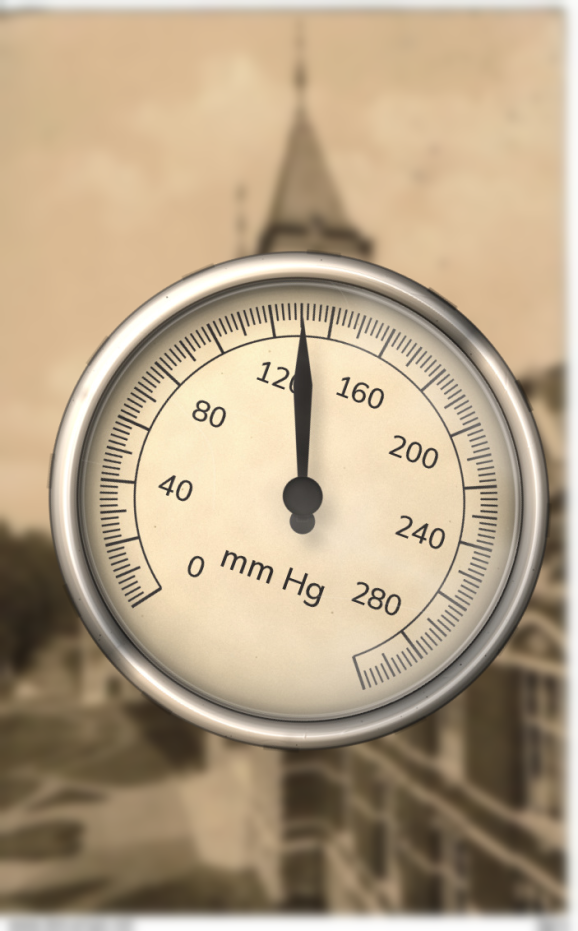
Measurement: 130 mmHg
